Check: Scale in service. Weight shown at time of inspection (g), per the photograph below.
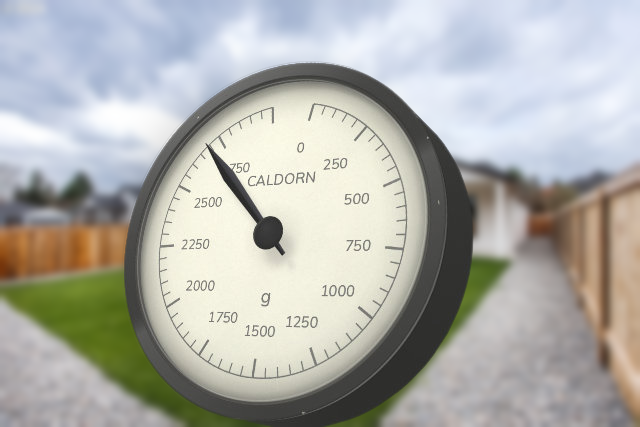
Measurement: 2700 g
